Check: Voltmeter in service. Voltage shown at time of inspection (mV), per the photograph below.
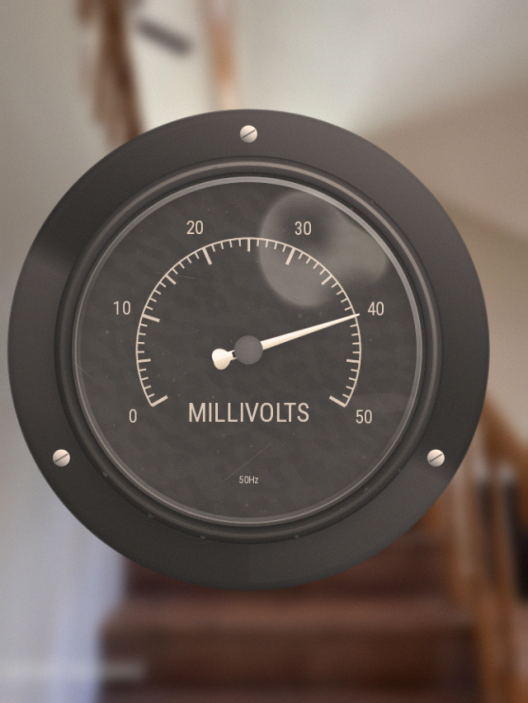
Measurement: 40 mV
